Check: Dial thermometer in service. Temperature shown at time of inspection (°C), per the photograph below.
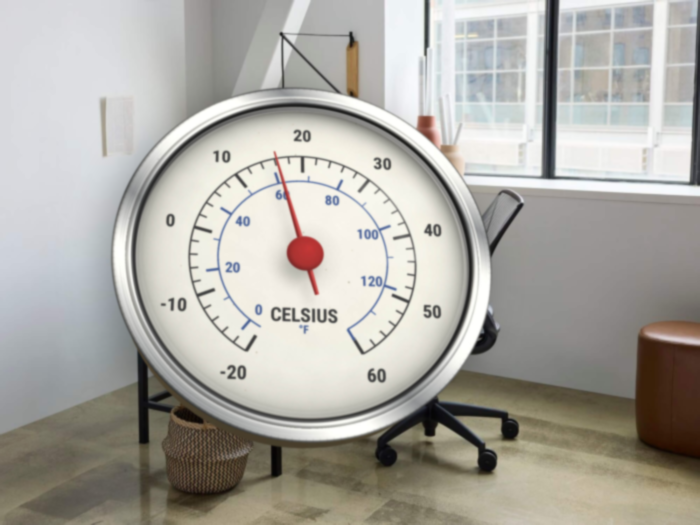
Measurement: 16 °C
